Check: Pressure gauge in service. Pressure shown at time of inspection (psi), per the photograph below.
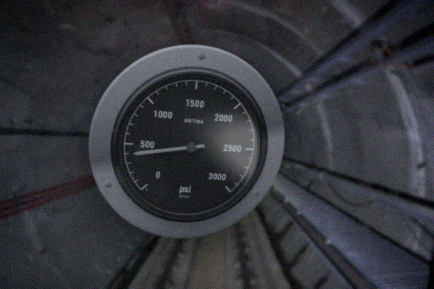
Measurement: 400 psi
